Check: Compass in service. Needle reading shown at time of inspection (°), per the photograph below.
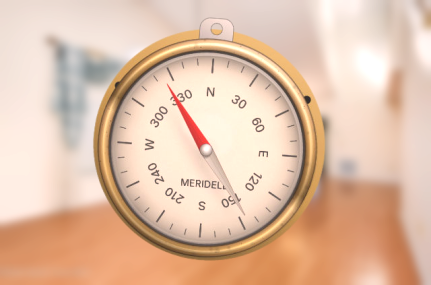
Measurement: 325 °
